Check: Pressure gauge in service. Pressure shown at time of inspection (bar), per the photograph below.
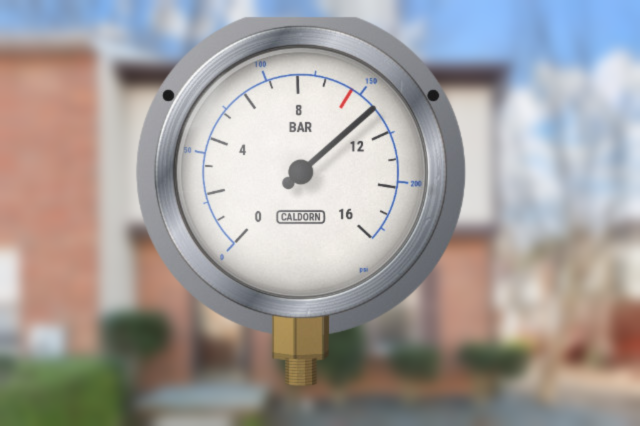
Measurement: 11 bar
